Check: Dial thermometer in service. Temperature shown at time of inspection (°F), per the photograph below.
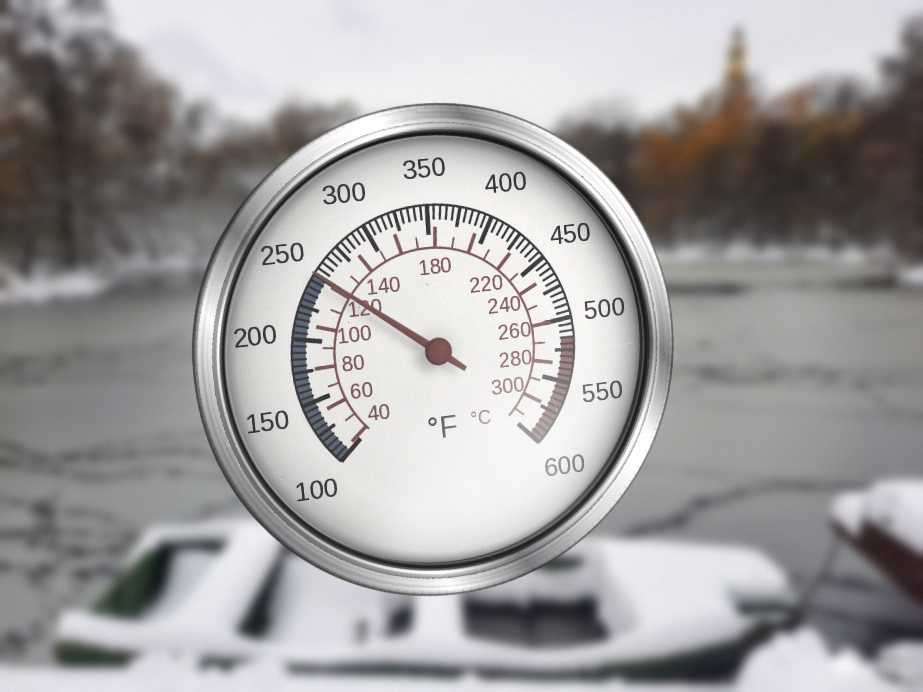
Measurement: 250 °F
